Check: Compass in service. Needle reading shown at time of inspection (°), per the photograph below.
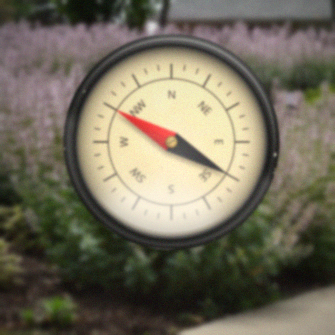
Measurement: 300 °
